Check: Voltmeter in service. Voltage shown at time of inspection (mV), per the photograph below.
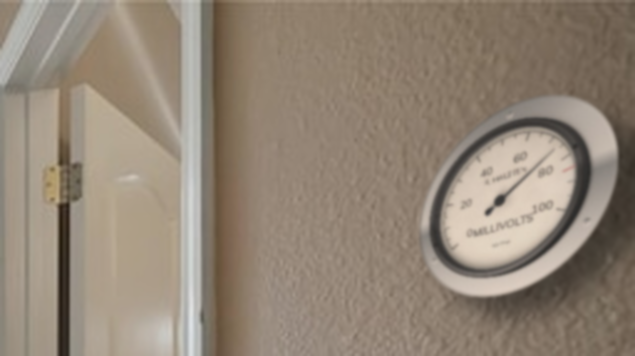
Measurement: 75 mV
